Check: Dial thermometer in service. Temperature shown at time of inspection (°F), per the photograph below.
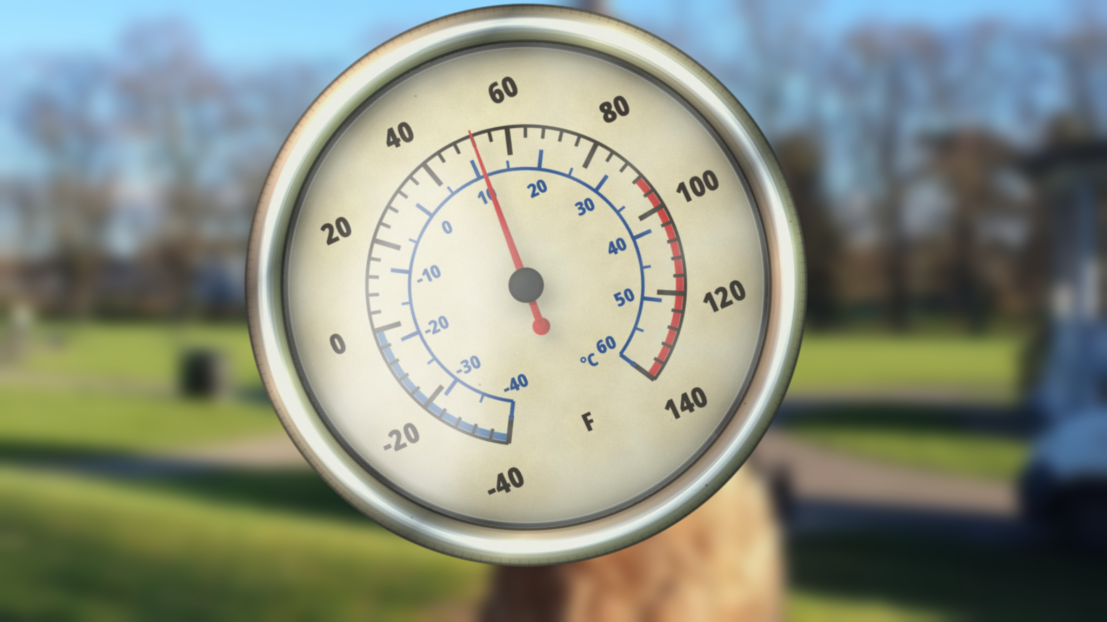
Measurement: 52 °F
